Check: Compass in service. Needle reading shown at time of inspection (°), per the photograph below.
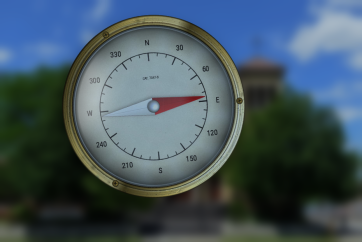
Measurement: 85 °
